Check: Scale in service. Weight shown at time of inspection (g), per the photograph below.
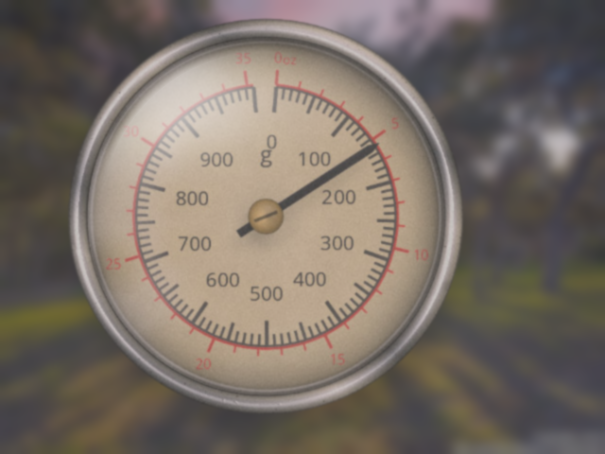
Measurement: 150 g
